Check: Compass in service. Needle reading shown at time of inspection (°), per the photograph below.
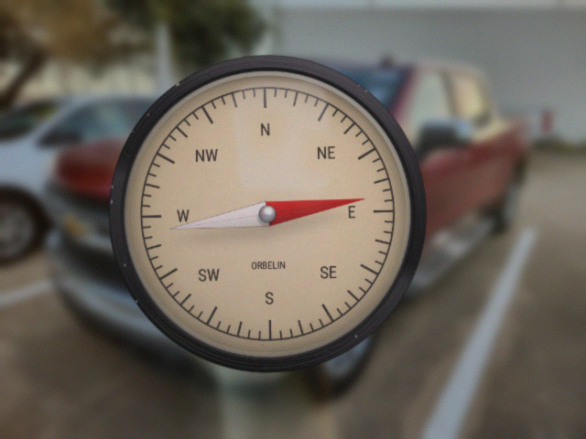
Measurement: 82.5 °
